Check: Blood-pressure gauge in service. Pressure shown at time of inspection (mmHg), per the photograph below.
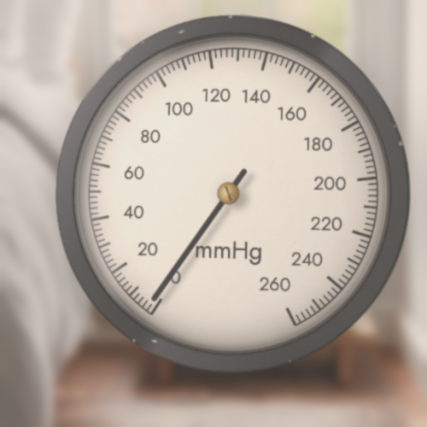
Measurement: 2 mmHg
